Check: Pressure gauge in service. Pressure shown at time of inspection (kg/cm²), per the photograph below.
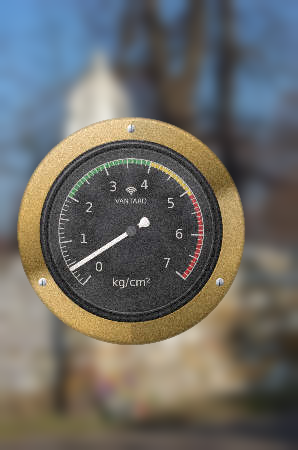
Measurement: 0.4 kg/cm²
